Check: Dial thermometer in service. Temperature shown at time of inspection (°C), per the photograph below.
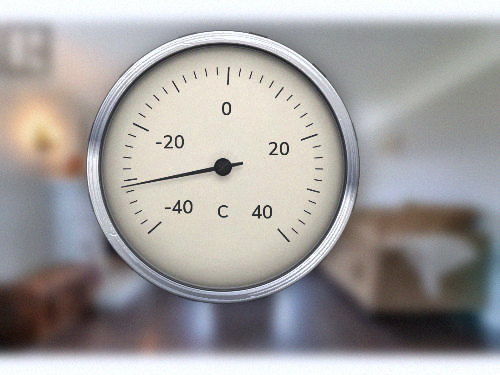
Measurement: -31 °C
